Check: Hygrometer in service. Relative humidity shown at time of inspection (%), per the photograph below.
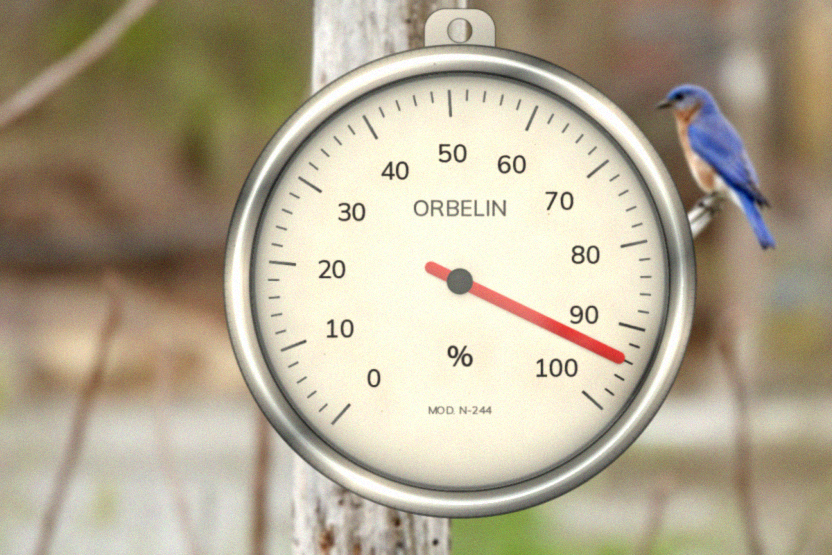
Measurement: 94 %
